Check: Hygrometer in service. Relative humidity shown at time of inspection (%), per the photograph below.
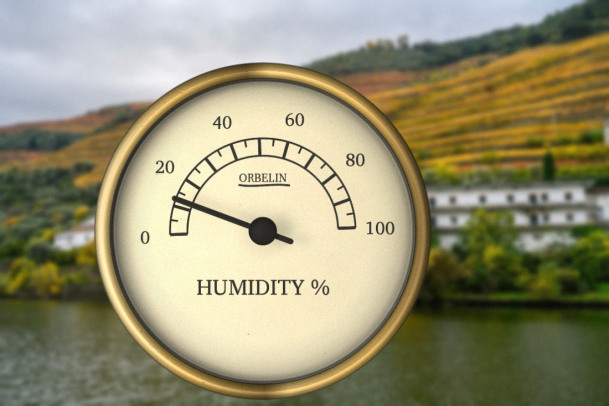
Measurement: 12.5 %
